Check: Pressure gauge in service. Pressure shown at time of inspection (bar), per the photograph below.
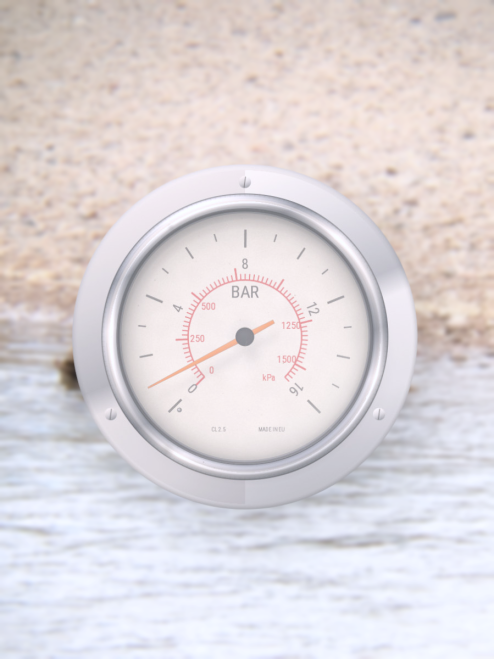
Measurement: 1 bar
